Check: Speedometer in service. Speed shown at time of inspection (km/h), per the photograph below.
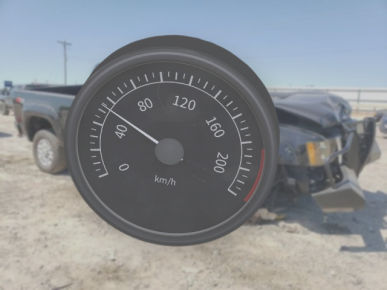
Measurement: 55 km/h
